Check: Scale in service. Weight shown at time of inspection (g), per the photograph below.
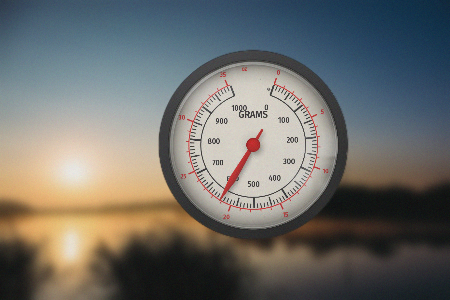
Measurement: 600 g
